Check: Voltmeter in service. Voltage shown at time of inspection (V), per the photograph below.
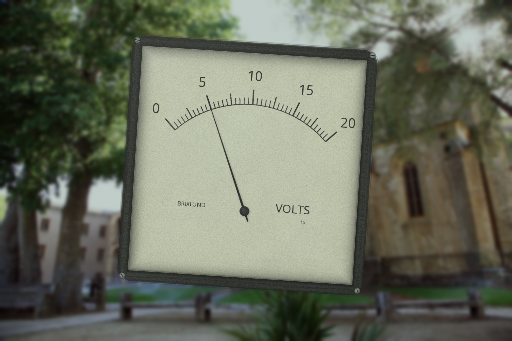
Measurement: 5 V
